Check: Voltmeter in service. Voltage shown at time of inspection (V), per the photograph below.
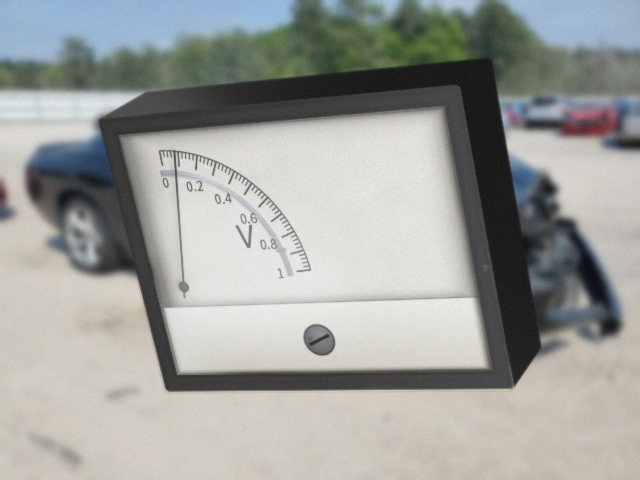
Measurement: 0.1 V
